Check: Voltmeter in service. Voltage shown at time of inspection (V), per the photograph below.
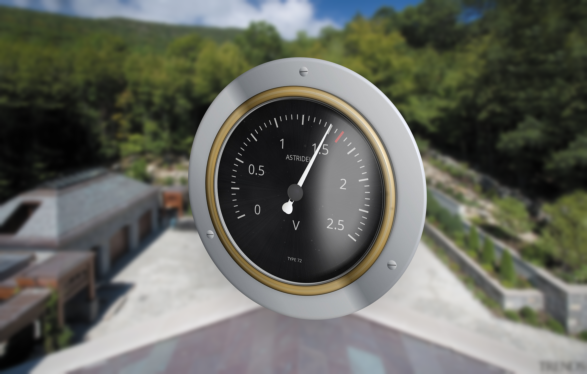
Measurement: 1.5 V
